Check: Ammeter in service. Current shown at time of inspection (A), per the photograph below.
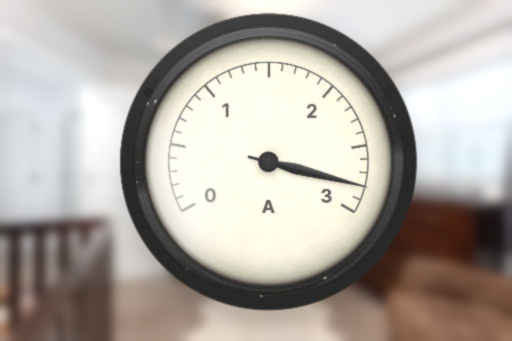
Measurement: 2.8 A
